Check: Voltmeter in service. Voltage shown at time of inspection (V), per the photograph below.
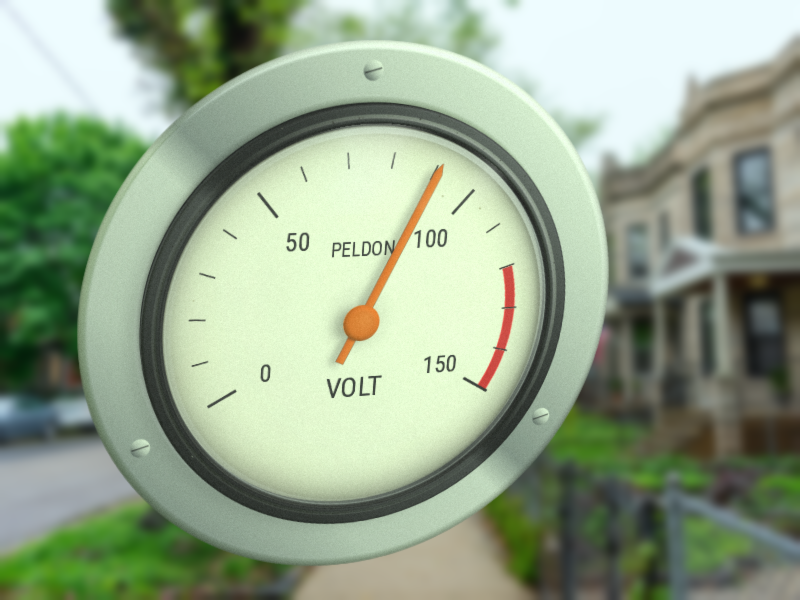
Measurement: 90 V
